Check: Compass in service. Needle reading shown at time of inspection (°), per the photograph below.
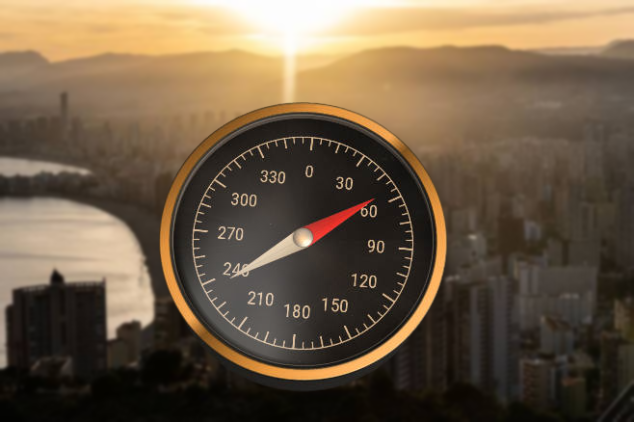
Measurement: 55 °
